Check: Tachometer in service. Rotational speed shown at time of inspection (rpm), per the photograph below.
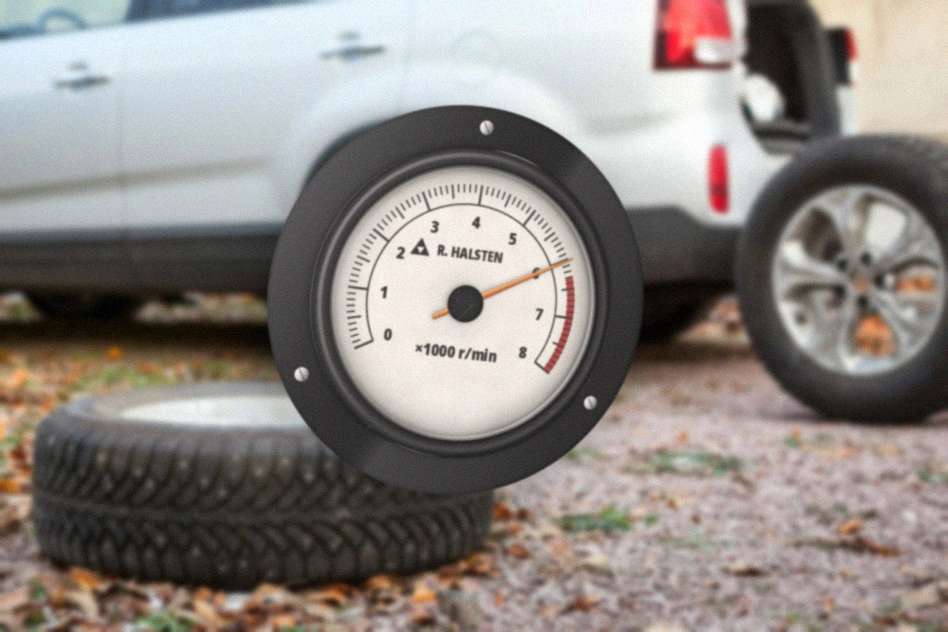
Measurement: 6000 rpm
